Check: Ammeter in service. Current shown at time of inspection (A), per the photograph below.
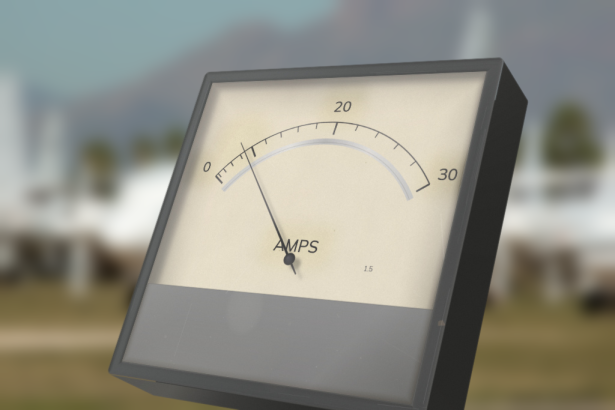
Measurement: 9 A
